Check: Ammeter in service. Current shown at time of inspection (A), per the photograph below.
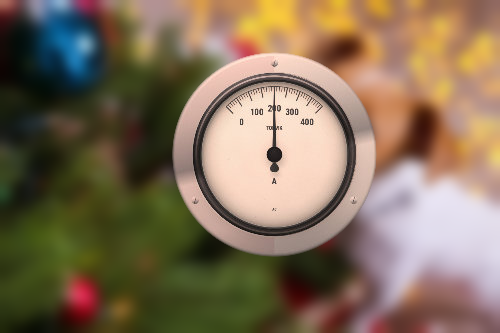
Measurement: 200 A
